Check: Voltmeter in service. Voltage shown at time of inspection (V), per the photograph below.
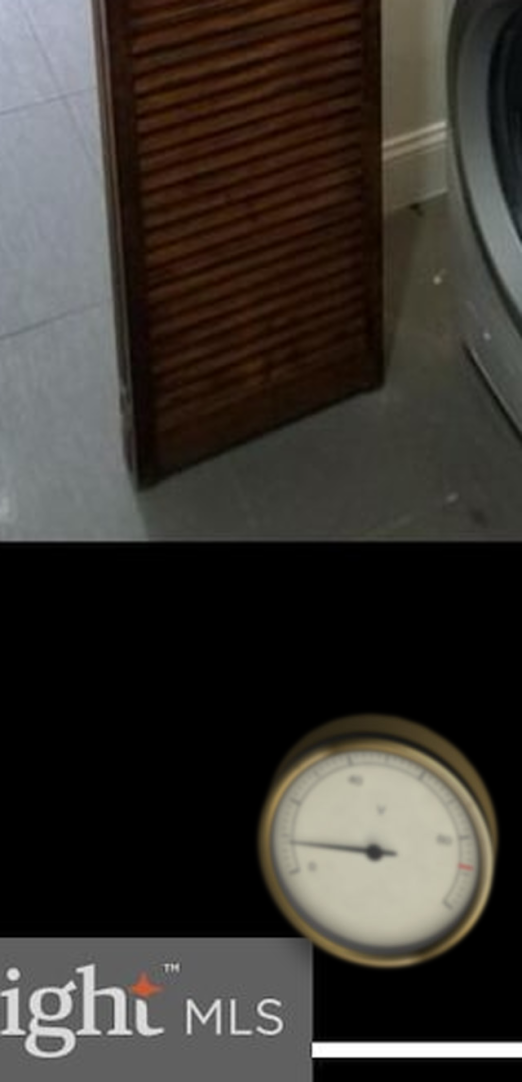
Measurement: 10 V
